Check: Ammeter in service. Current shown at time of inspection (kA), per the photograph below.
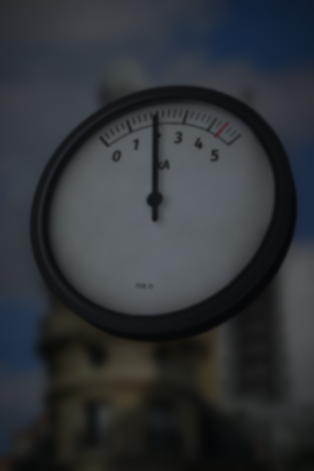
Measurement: 2 kA
